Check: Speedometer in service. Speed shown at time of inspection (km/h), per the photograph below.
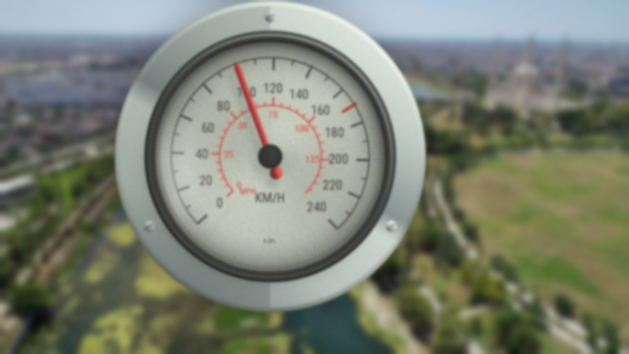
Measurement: 100 km/h
